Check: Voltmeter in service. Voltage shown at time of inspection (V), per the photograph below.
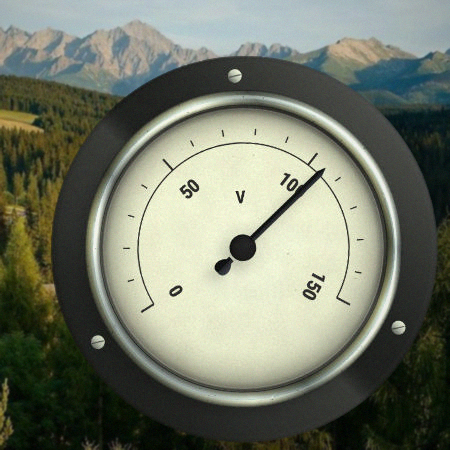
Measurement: 105 V
